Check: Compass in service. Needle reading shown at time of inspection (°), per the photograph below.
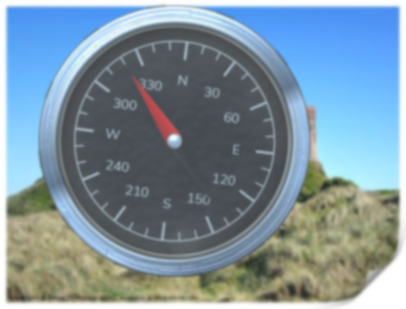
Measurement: 320 °
